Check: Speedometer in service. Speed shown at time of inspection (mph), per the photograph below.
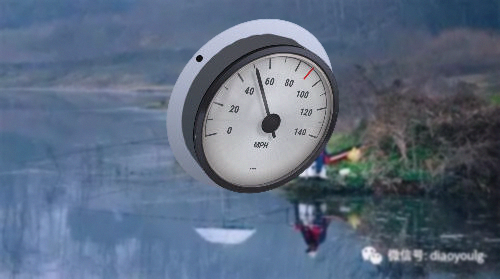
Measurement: 50 mph
